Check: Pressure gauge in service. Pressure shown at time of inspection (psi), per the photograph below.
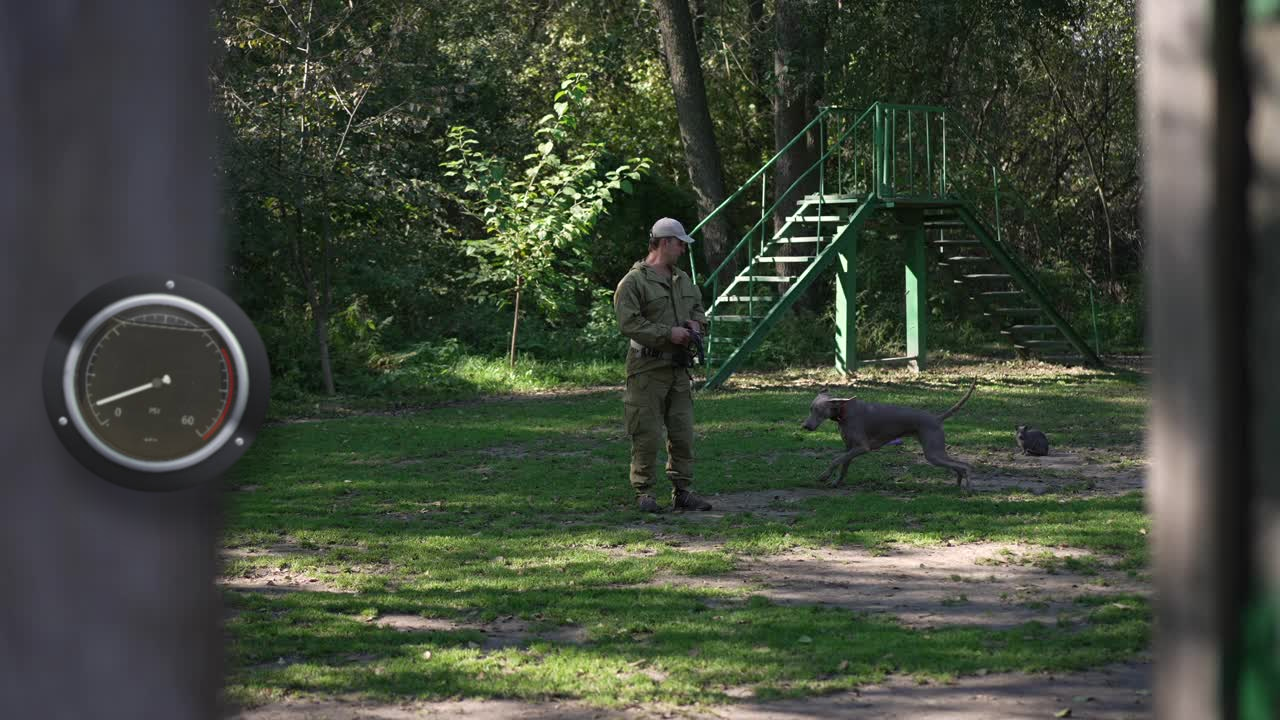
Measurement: 4 psi
